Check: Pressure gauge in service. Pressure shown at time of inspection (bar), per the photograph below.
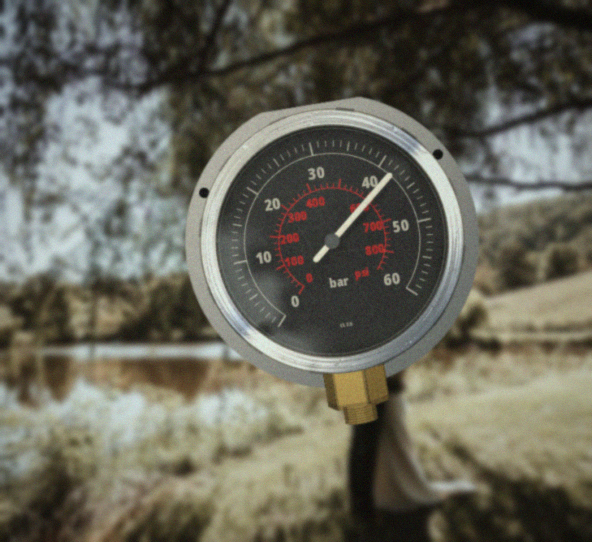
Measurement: 42 bar
